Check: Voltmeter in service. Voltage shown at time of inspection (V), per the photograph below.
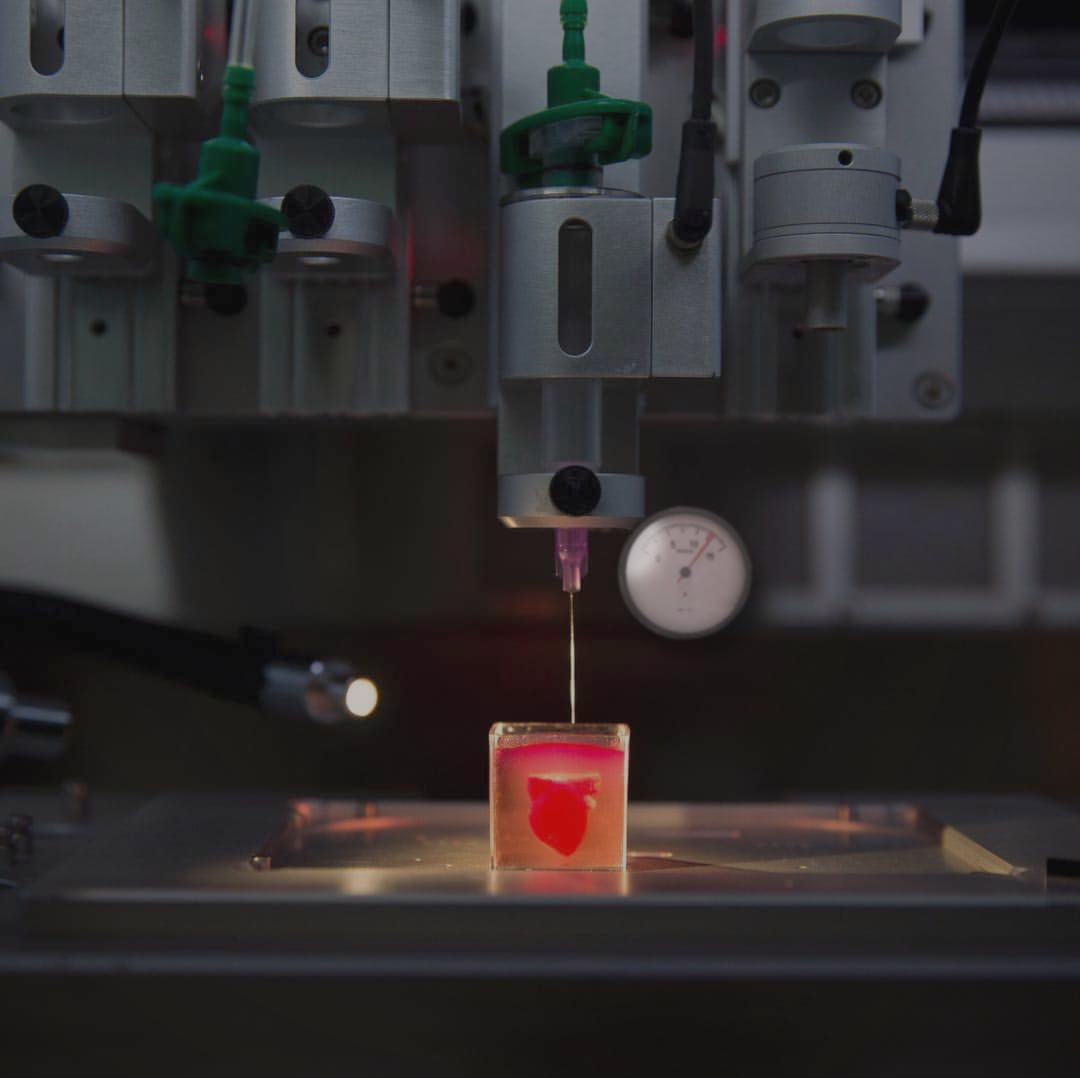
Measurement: 12.5 V
